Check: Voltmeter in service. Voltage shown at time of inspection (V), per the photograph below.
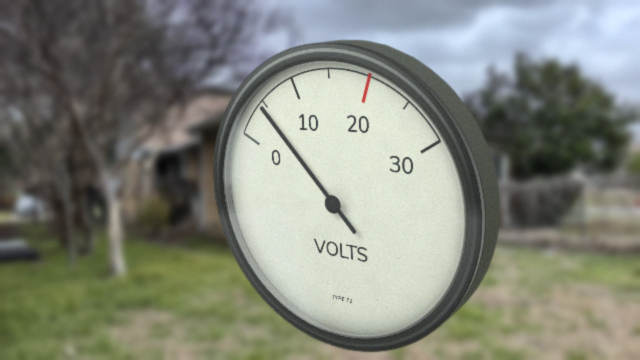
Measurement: 5 V
